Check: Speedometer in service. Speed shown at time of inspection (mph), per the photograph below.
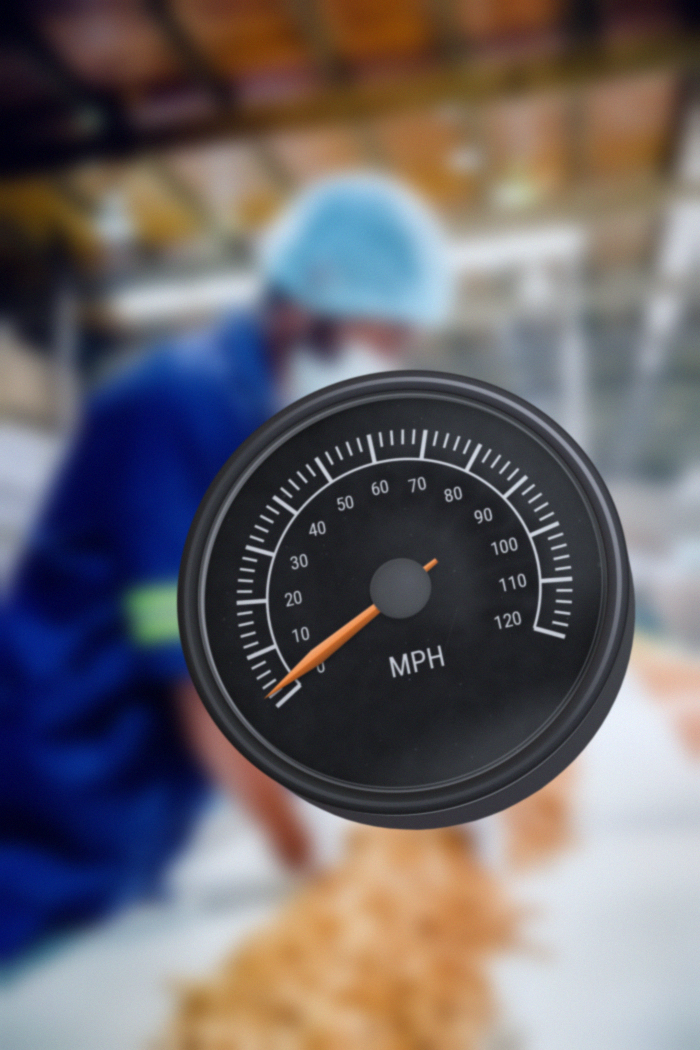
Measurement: 2 mph
